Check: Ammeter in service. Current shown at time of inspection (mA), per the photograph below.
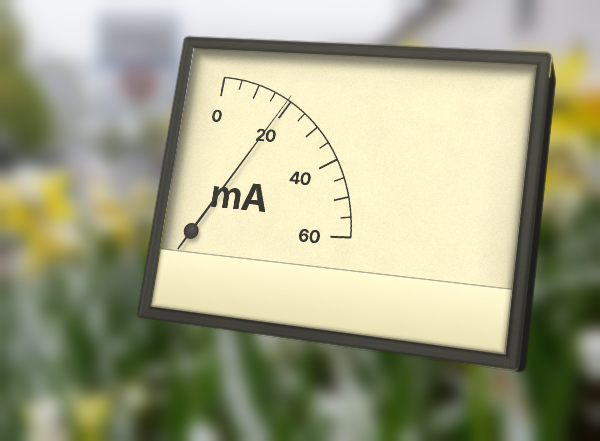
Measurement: 20 mA
